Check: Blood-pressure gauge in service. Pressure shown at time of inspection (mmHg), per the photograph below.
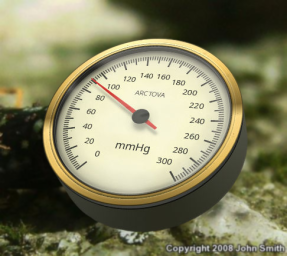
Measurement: 90 mmHg
